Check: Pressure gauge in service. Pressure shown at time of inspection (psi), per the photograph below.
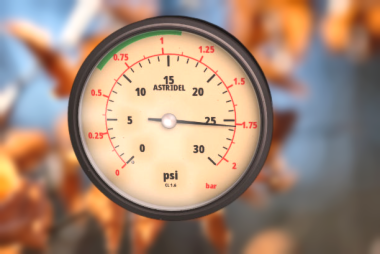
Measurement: 25.5 psi
